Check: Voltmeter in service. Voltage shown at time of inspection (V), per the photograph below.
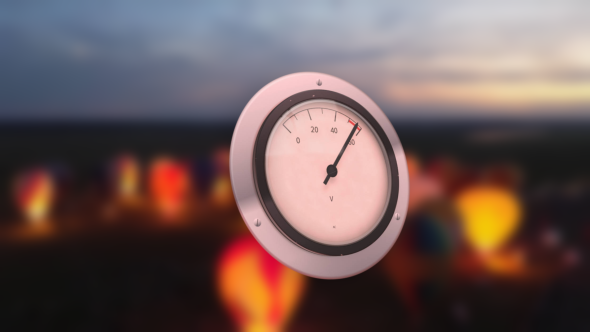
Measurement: 55 V
